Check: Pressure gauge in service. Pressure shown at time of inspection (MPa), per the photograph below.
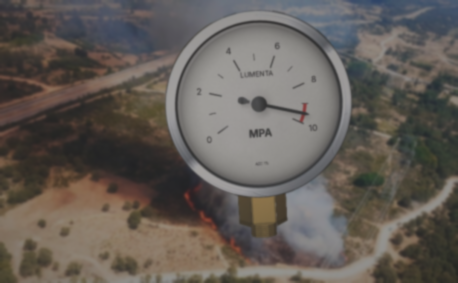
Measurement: 9.5 MPa
